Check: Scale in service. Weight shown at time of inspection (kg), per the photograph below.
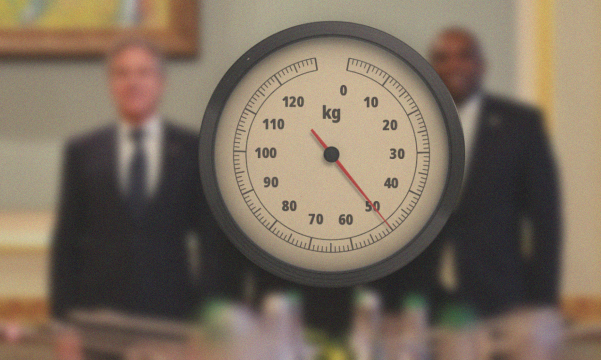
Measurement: 50 kg
